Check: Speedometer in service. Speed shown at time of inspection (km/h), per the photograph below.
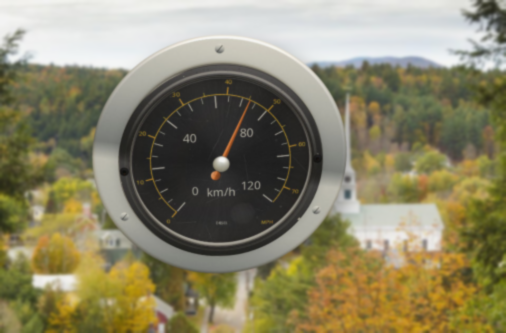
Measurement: 72.5 km/h
